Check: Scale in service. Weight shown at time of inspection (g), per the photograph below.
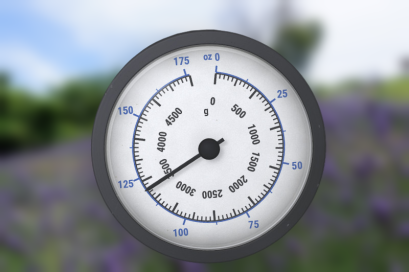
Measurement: 3400 g
